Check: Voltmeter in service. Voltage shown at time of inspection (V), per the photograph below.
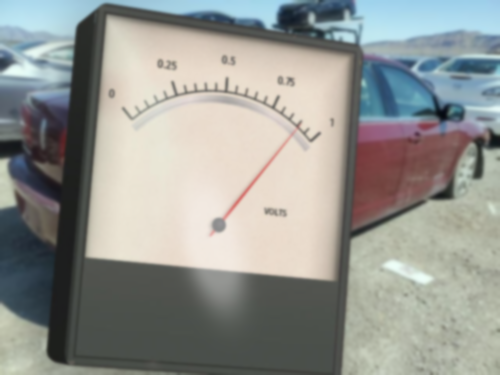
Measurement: 0.9 V
